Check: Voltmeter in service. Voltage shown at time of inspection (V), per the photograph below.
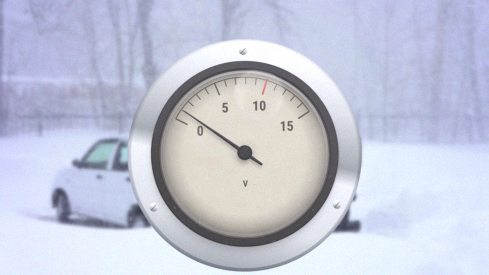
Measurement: 1 V
